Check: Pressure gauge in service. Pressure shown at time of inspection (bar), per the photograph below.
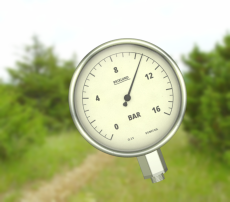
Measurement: 10.5 bar
